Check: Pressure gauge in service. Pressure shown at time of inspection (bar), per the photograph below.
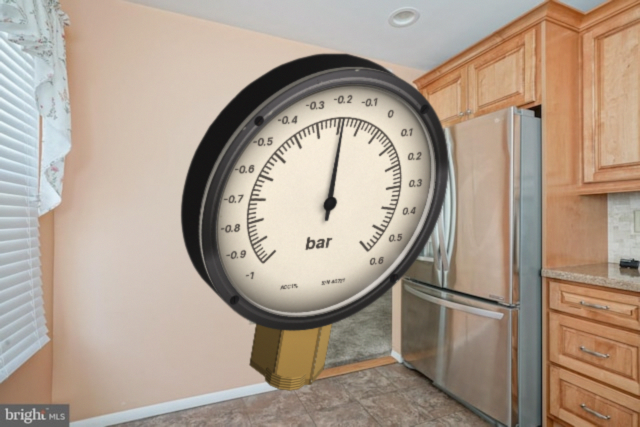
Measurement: -0.2 bar
